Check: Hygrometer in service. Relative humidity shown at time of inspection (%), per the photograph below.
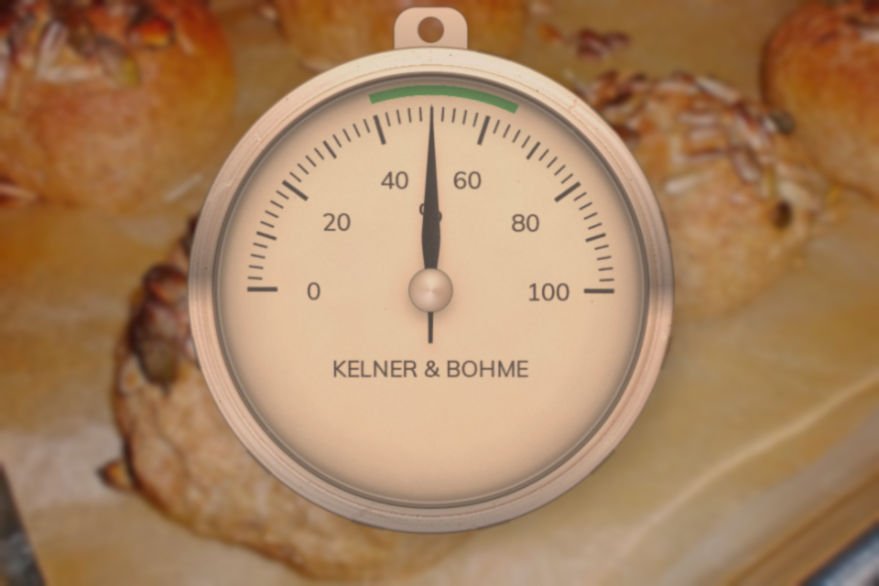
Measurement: 50 %
